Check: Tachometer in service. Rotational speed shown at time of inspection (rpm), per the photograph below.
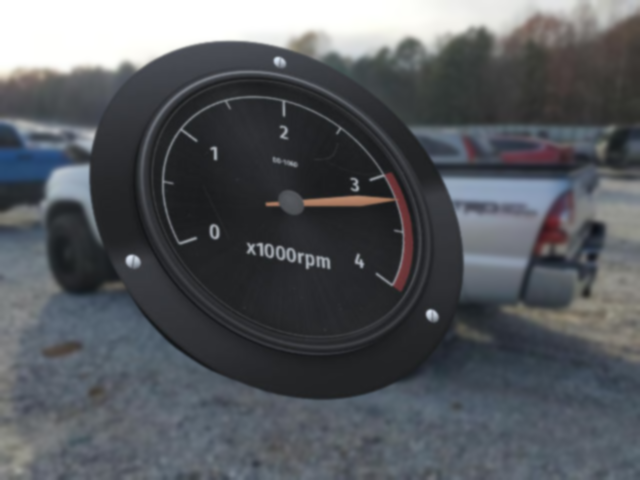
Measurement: 3250 rpm
